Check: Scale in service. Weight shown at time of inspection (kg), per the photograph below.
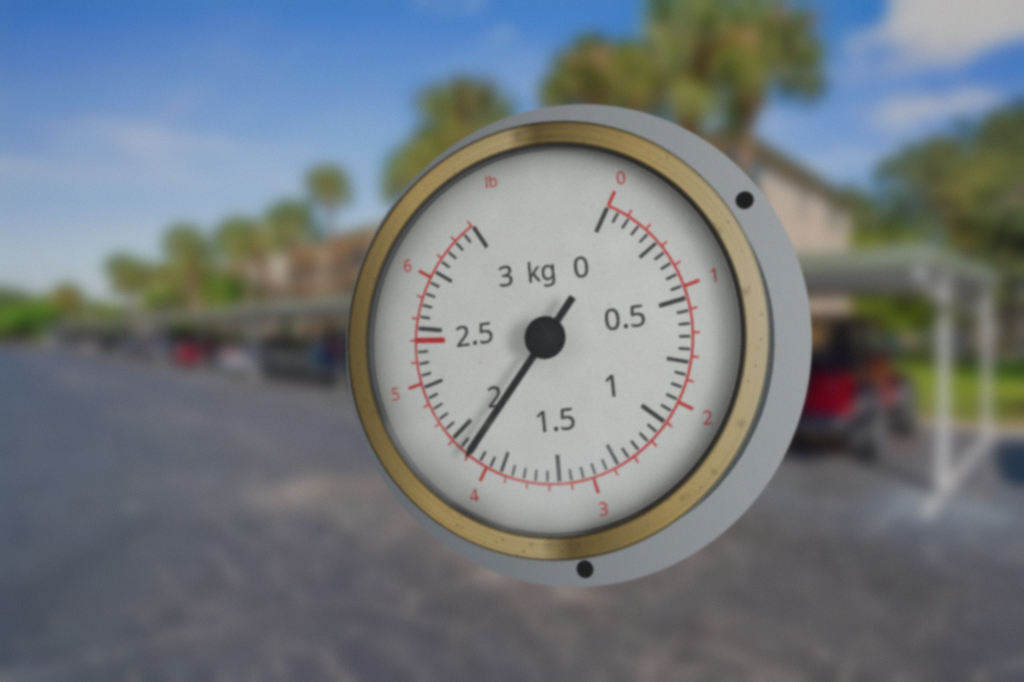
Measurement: 1.9 kg
